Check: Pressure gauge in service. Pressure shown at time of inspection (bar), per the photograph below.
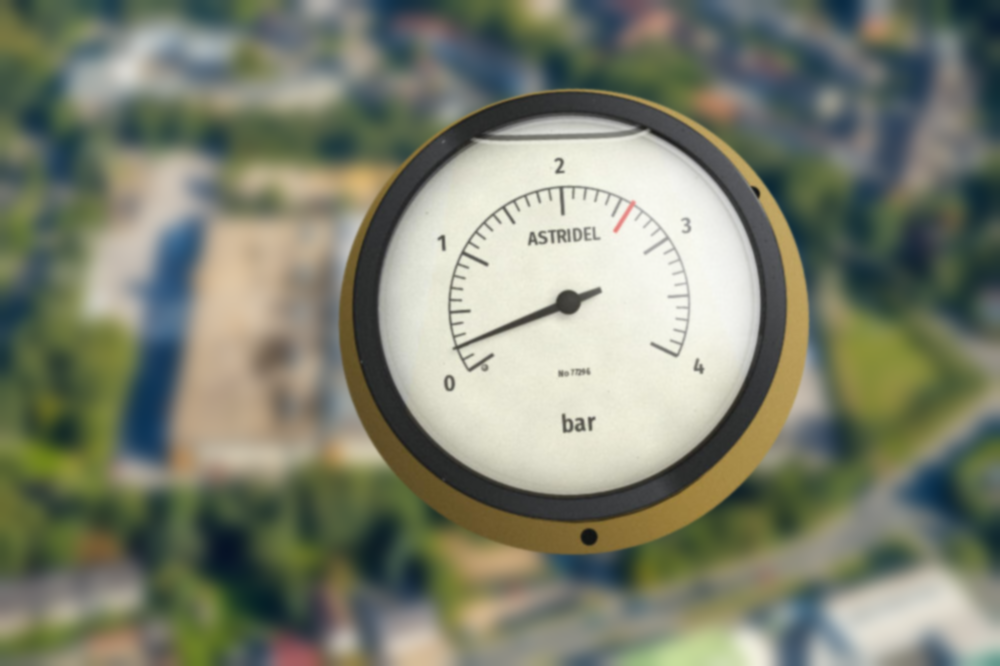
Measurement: 0.2 bar
